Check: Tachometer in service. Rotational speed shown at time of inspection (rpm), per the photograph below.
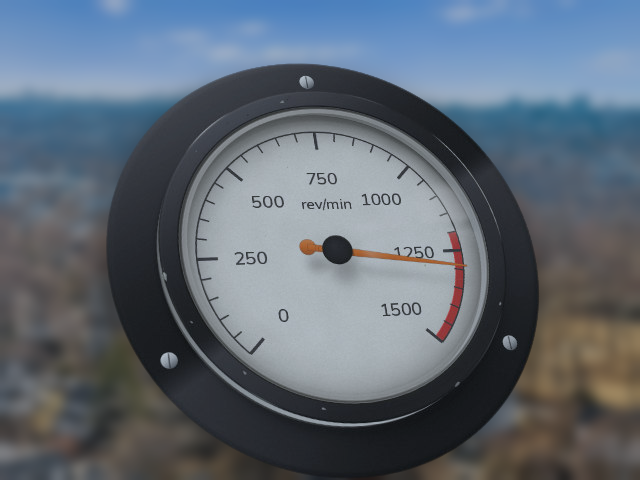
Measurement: 1300 rpm
